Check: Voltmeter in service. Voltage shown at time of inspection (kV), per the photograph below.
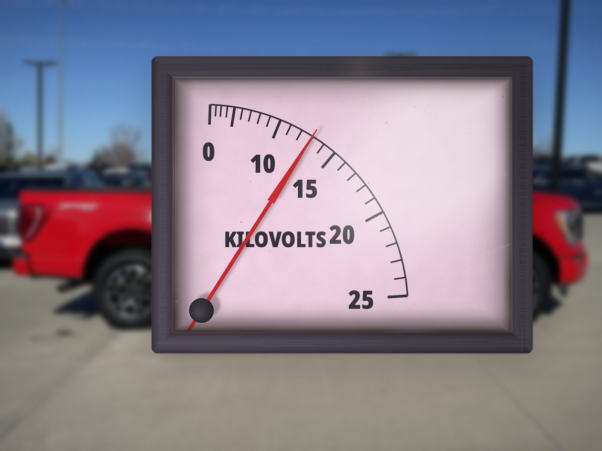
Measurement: 13 kV
